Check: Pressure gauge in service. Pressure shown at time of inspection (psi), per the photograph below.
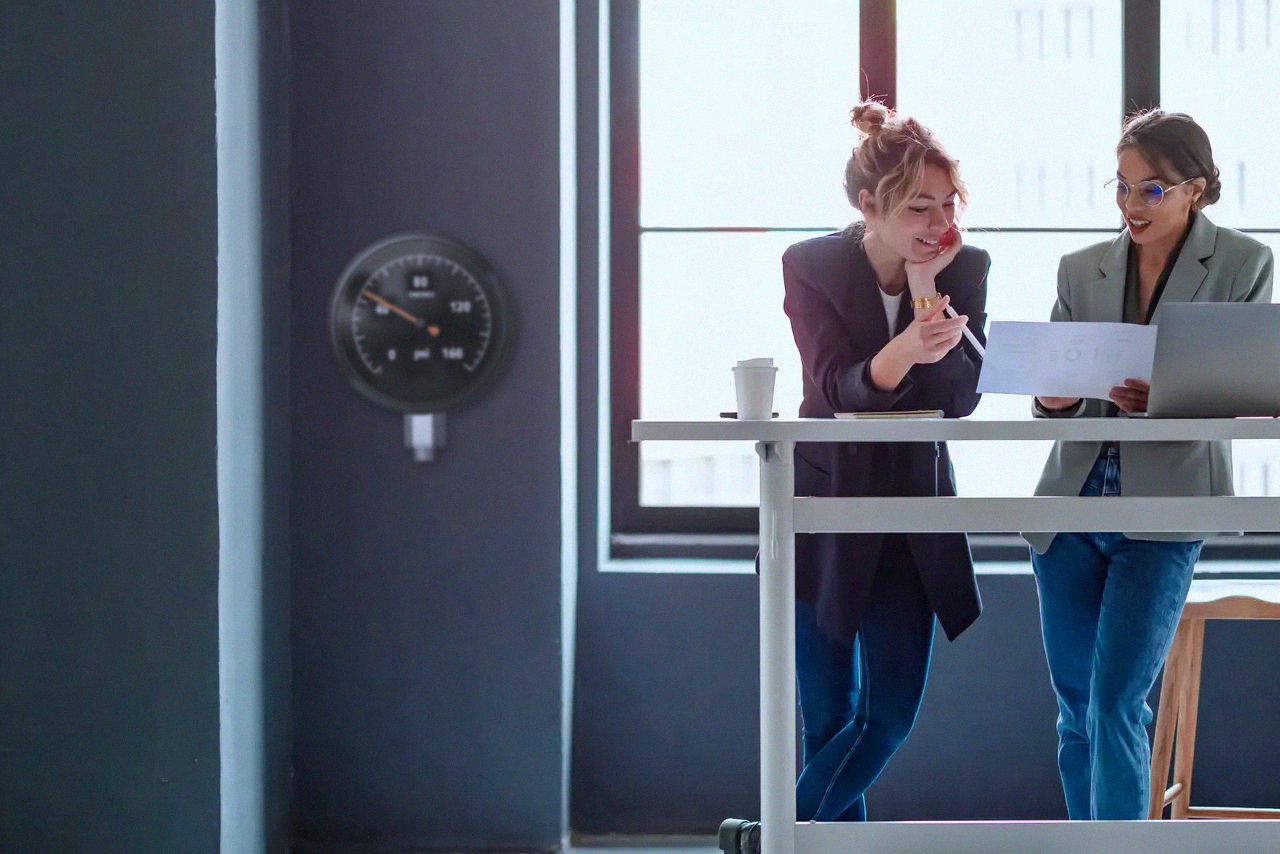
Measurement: 45 psi
